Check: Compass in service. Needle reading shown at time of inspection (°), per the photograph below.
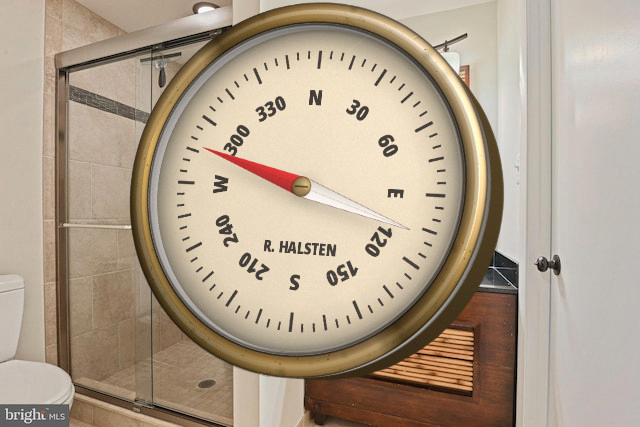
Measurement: 287.5 °
